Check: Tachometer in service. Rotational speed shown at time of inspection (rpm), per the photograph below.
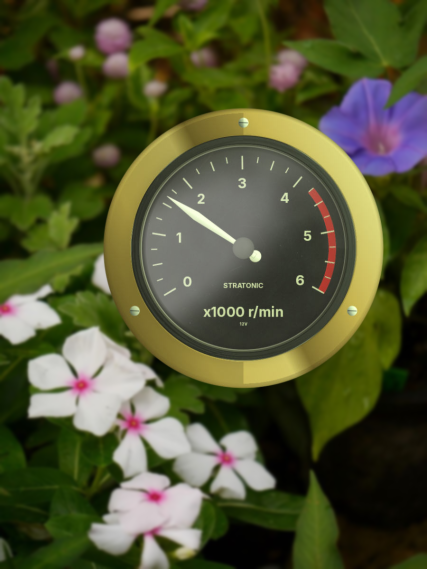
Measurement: 1625 rpm
